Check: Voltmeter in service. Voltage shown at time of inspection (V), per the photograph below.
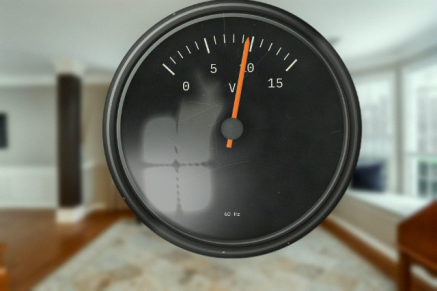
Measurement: 9.5 V
